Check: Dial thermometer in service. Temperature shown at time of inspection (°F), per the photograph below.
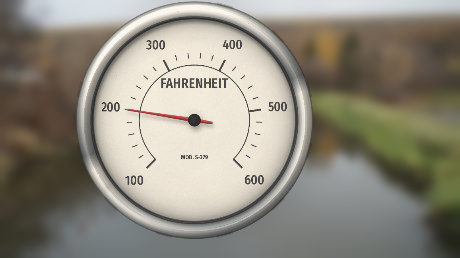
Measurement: 200 °F
